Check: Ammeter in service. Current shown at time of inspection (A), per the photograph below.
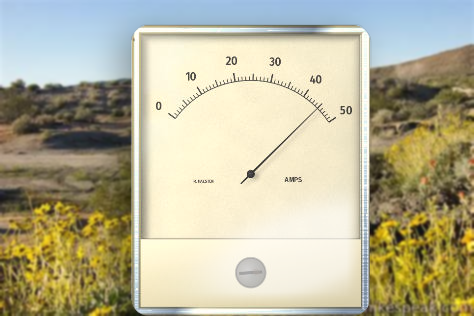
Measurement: 45 A
